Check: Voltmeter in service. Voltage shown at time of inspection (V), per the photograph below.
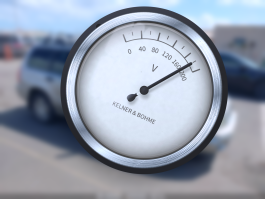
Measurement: 180 V
